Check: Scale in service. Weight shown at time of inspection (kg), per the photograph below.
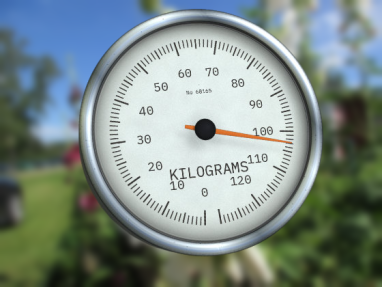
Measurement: 103 kg
